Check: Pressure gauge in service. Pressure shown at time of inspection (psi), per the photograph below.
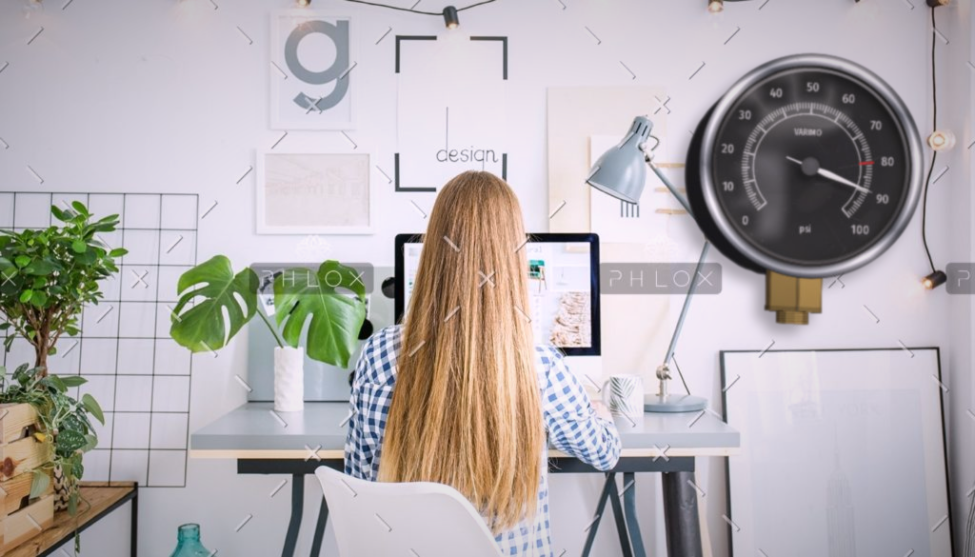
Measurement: 90 psi
